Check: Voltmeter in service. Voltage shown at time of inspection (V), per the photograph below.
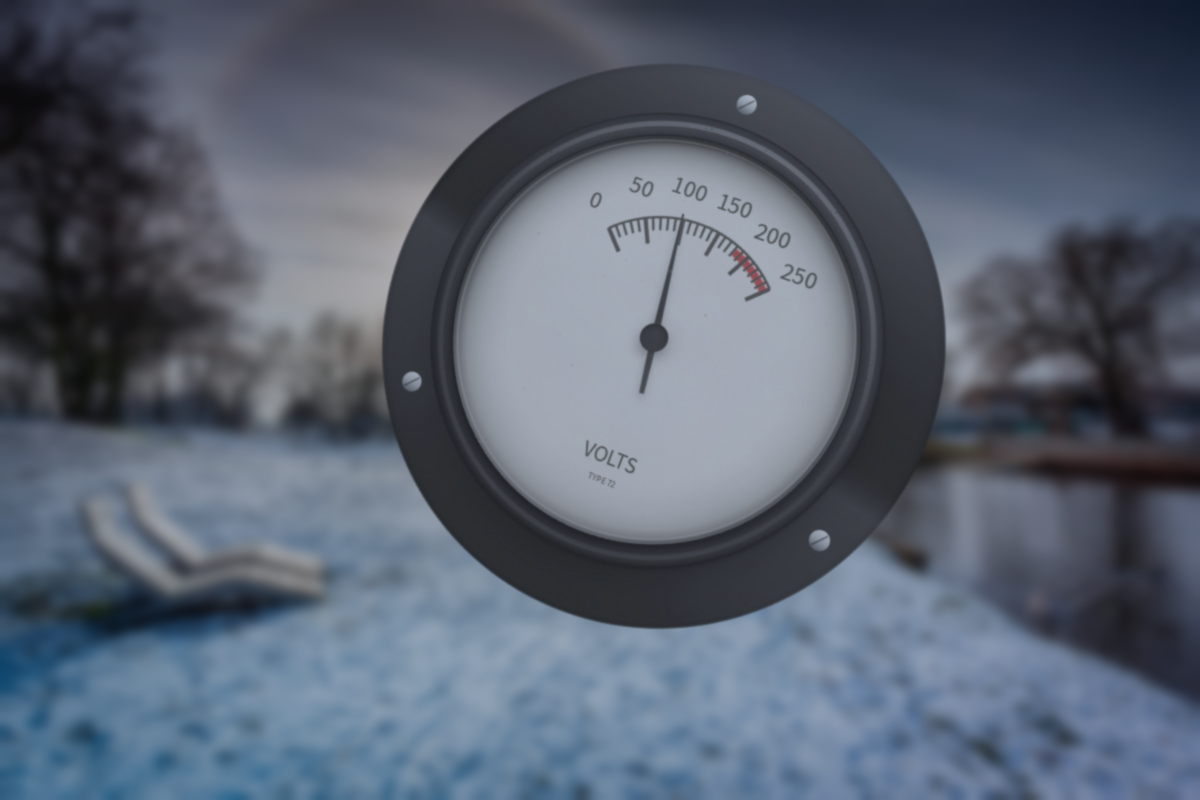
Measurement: 100 V
